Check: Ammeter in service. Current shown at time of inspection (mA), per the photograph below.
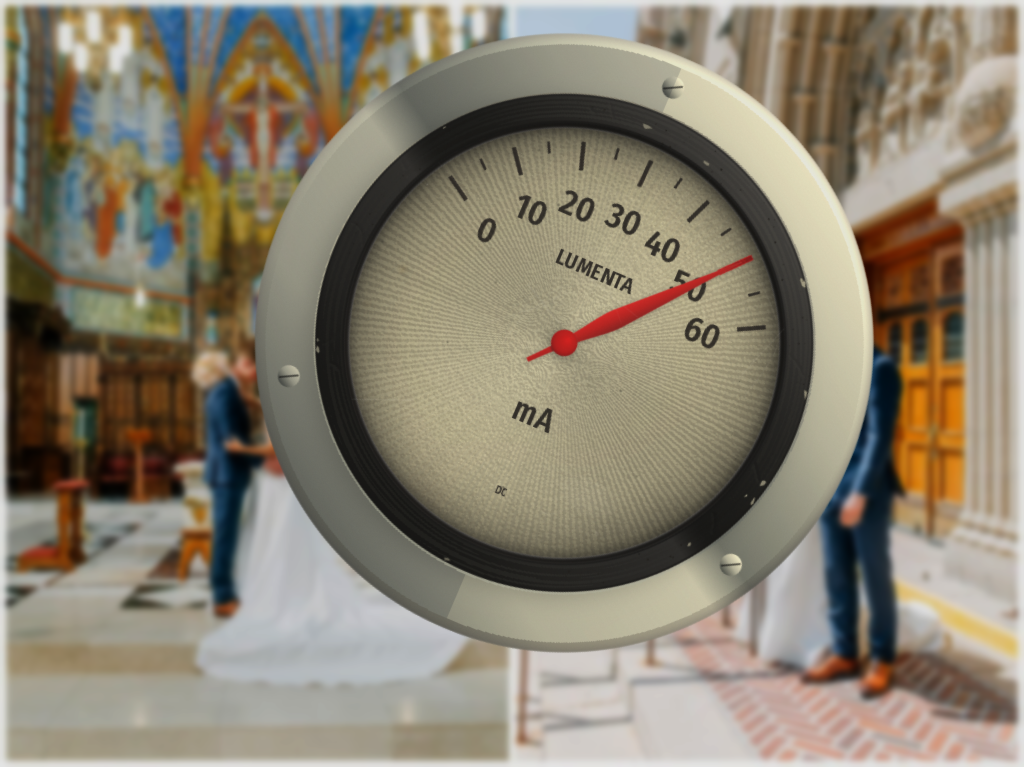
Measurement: 50 mA
